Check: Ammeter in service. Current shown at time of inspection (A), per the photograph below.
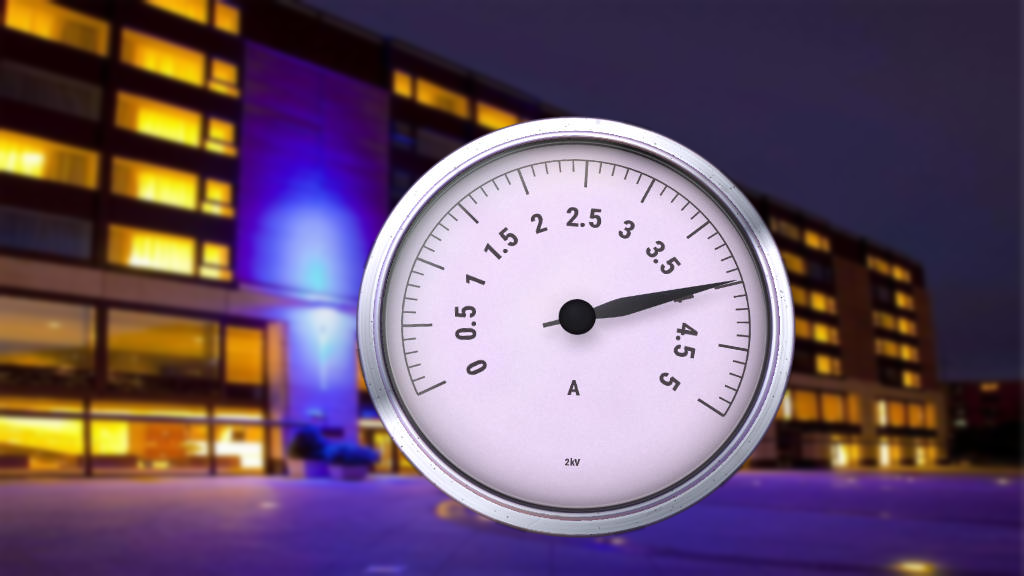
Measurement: 4 A
